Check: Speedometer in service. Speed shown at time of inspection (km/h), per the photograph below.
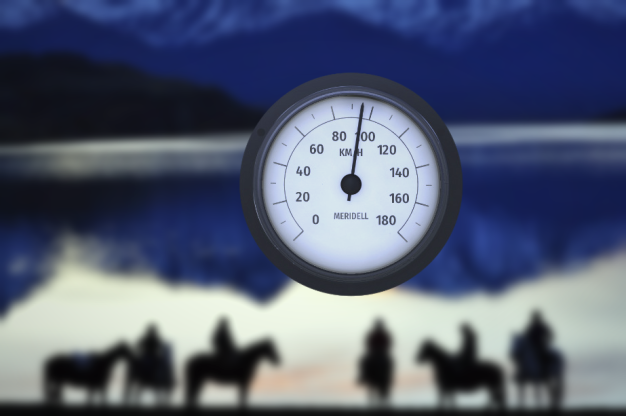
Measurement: 95 km/h
